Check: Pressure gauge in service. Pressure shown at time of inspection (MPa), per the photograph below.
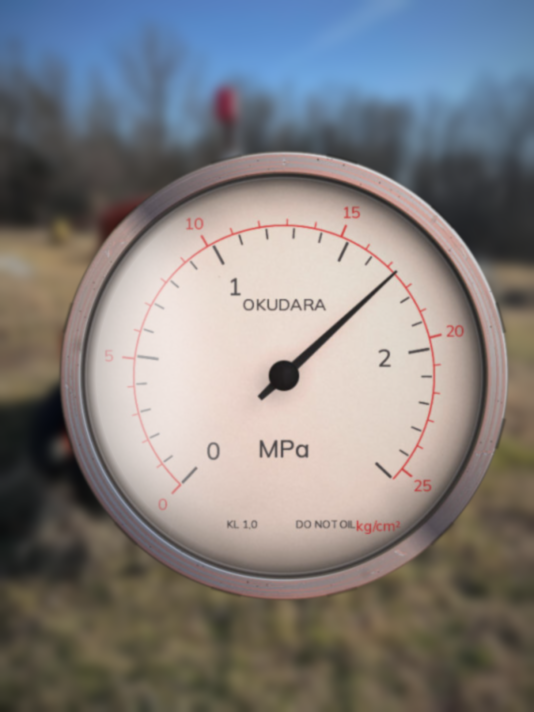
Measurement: 1.7 MPa
